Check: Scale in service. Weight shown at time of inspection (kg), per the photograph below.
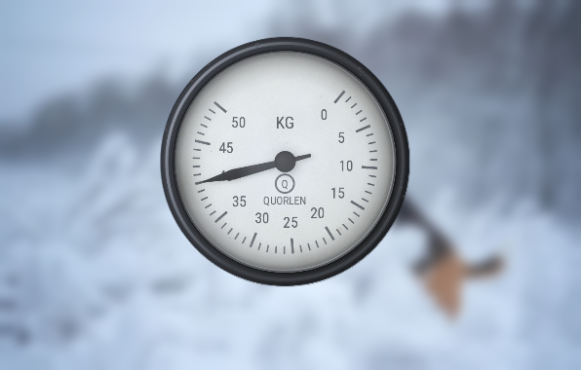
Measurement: 40 kg
